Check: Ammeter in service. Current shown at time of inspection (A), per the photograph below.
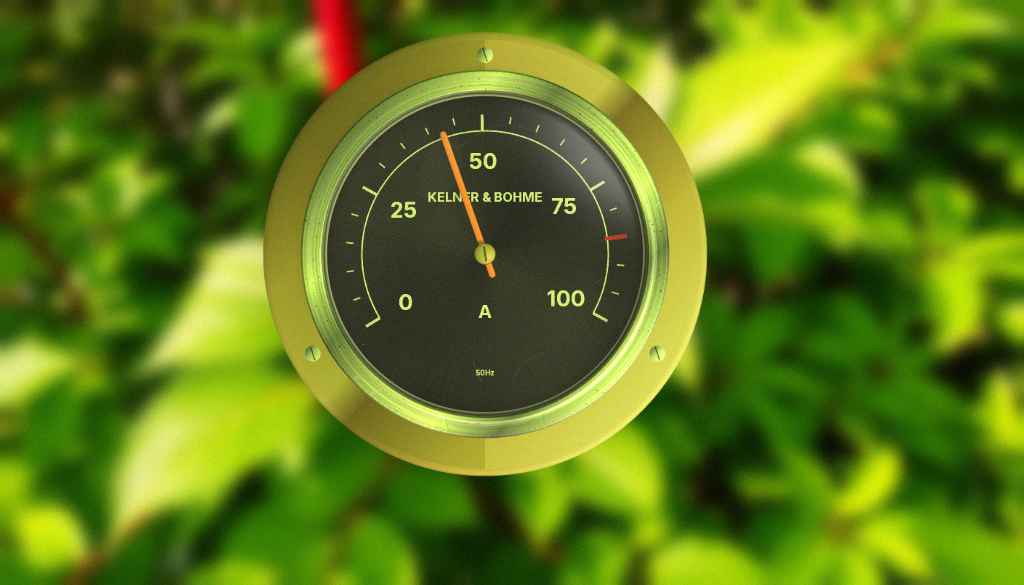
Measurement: 42.5 A
